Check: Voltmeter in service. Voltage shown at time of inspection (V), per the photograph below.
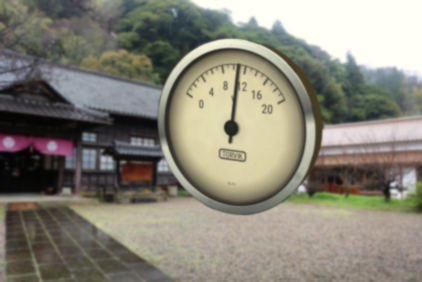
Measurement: 11 V
